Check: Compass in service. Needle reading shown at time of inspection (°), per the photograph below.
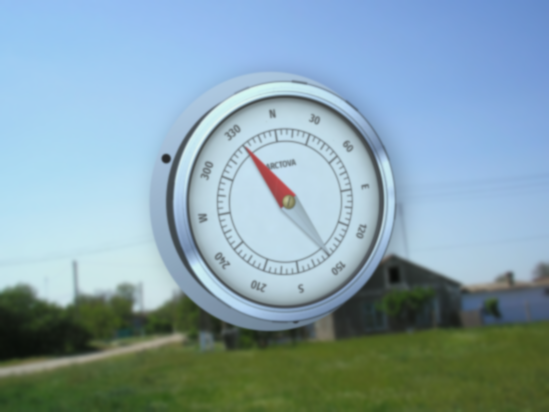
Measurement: 330 °
